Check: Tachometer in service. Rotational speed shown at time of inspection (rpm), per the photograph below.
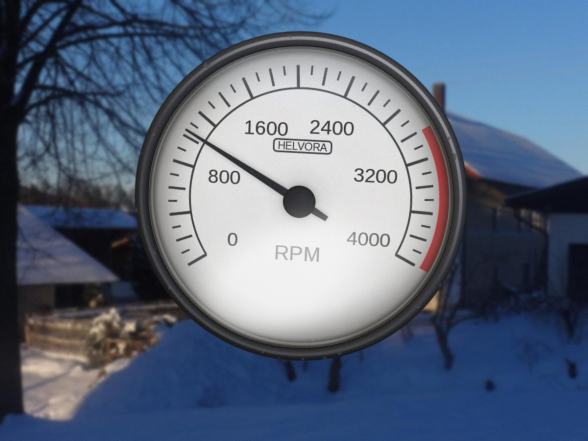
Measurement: 1050 rpm
